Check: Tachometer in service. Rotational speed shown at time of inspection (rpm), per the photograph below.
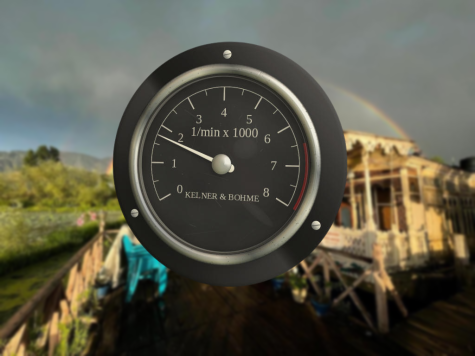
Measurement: 1750 rpm
